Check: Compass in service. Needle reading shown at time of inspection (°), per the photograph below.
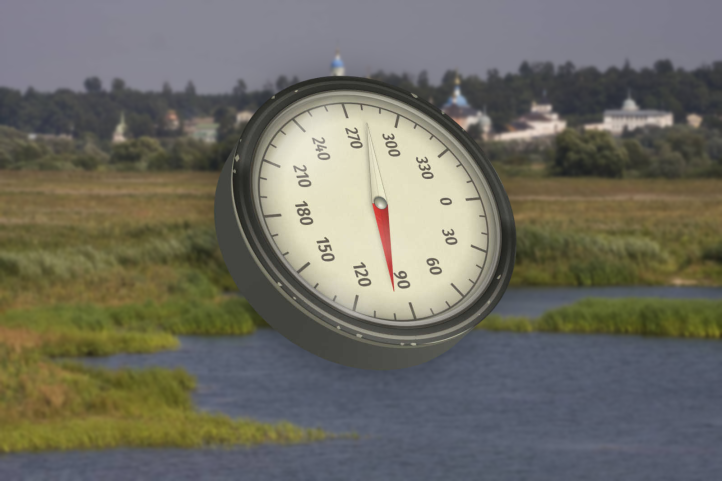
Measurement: 100 °
